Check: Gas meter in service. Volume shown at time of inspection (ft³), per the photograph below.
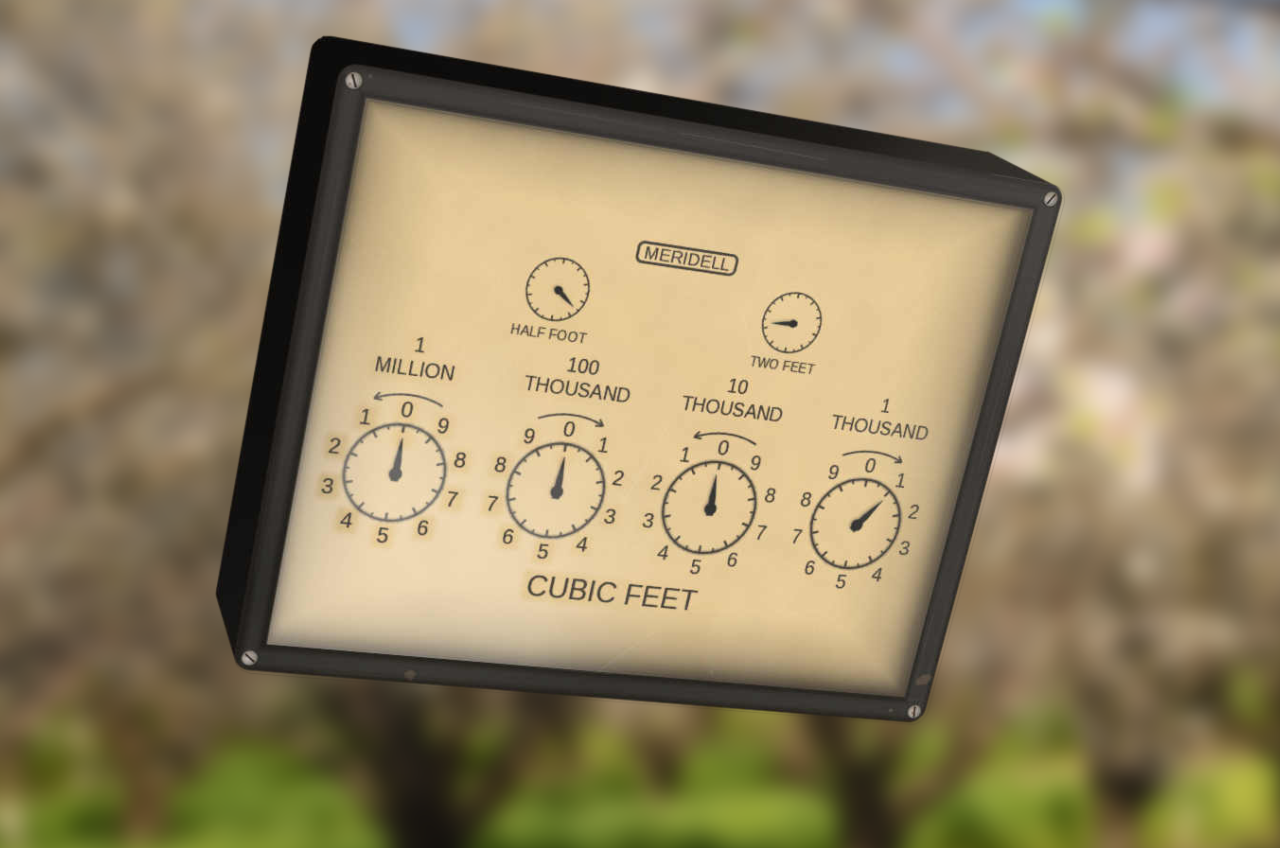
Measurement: 100 ft³
